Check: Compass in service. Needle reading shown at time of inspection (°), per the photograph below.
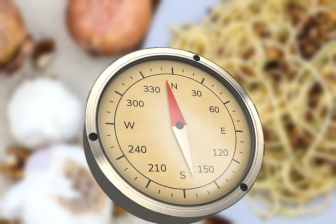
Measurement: 350 °
